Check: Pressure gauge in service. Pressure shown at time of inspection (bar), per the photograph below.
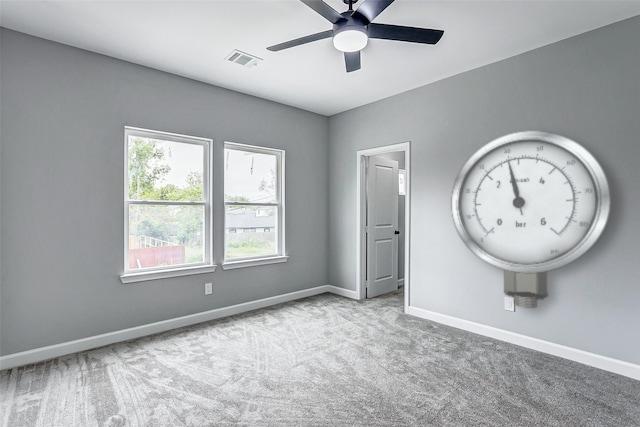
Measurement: 2.75 bar
